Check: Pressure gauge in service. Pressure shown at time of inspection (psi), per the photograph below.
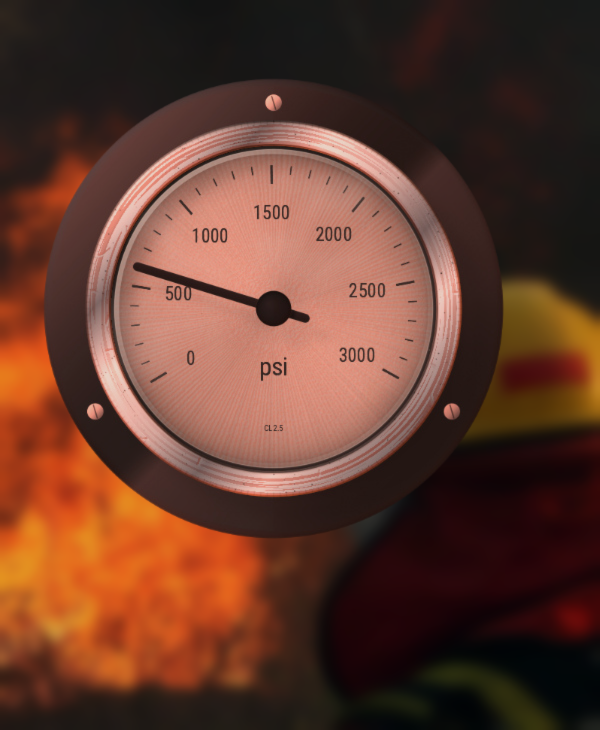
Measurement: 600 psi
